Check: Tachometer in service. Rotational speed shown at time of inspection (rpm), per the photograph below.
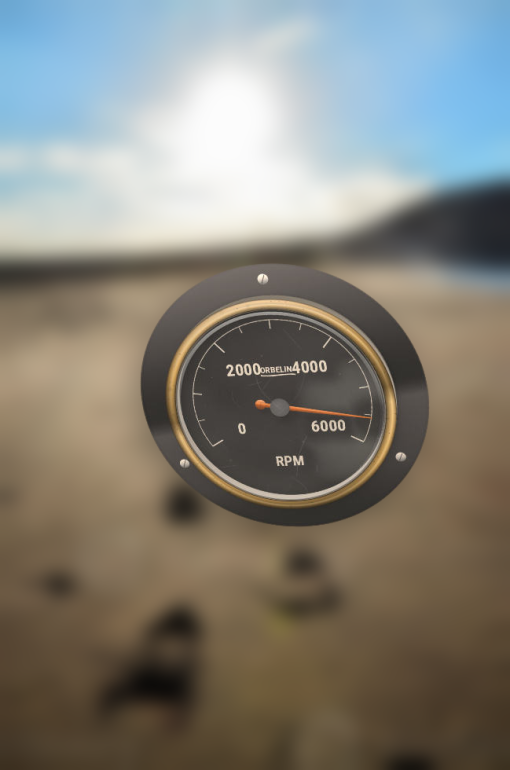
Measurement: 5500 rpm
